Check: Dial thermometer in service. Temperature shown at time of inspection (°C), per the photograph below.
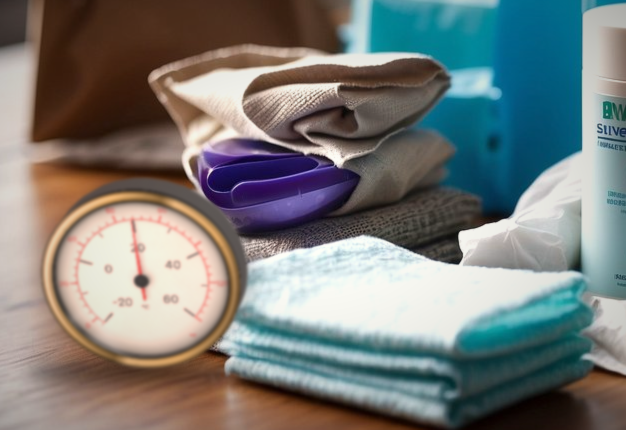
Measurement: 20 °C
